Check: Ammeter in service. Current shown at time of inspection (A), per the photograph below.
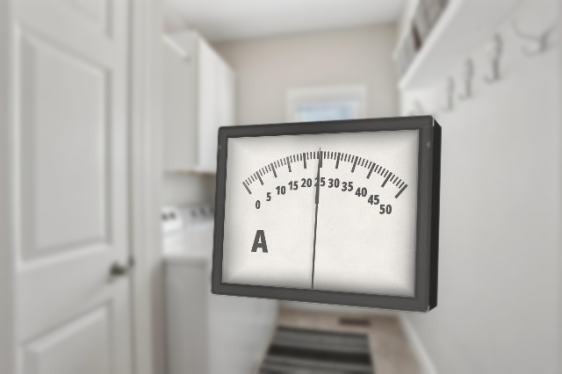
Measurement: 25 A
